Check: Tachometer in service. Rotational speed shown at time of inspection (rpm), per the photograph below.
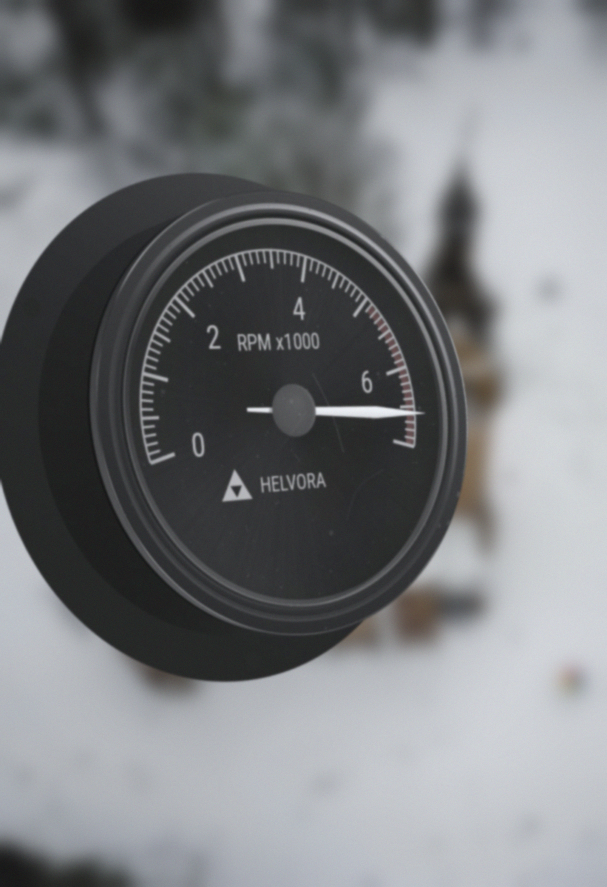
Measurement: 6600 rpm
